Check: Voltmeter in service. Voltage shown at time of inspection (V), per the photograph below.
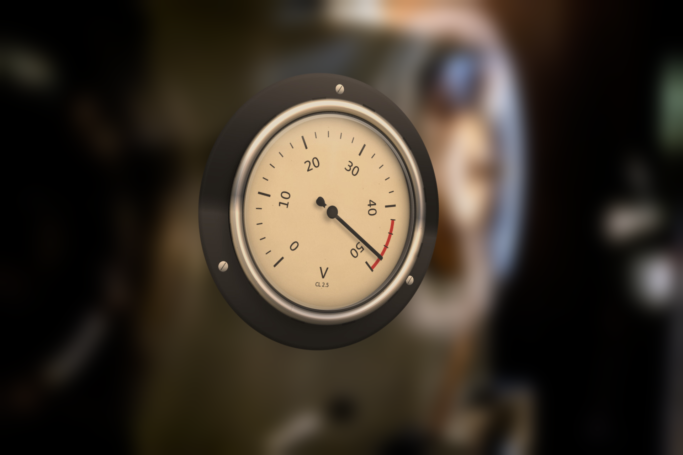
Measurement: 48 V
